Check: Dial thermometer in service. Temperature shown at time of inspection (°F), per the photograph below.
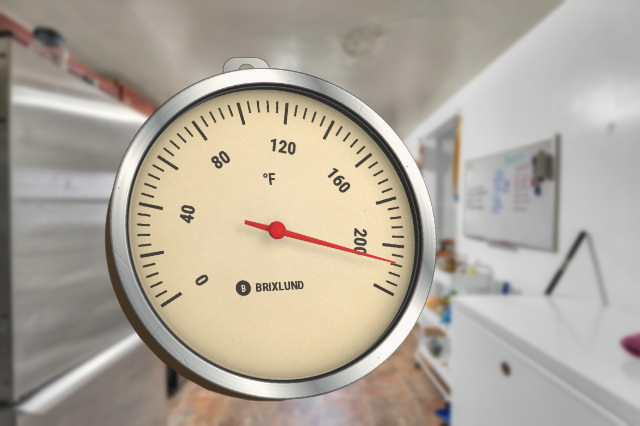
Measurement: 208 °F
